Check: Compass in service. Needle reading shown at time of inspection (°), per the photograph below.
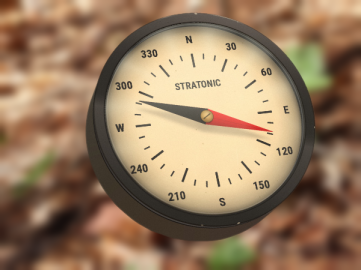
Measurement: 110 °
